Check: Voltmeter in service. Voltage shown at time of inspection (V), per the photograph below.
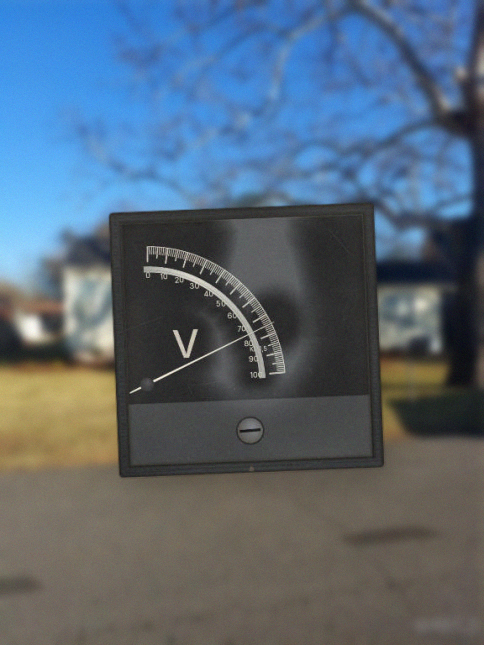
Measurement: 75 V
